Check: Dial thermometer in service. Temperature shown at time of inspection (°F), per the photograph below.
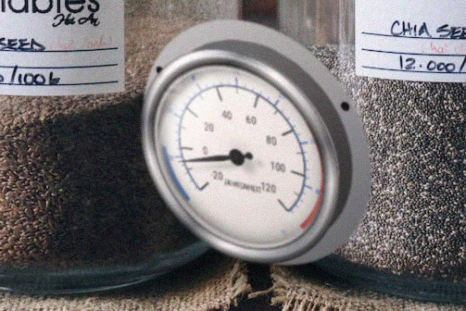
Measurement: -5 °F
